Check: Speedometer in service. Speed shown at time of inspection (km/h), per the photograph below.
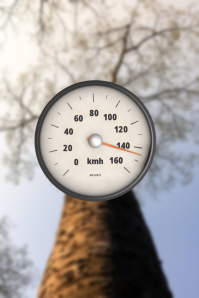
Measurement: 145 km/h
